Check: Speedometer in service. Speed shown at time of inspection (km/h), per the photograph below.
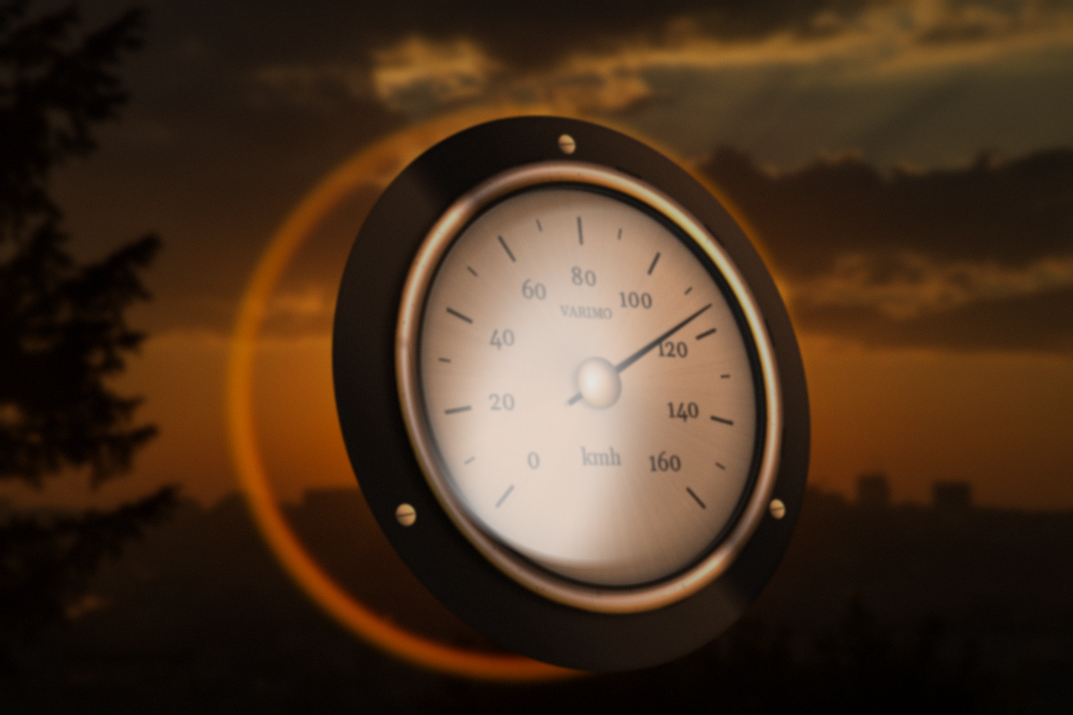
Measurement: 115 km/h
